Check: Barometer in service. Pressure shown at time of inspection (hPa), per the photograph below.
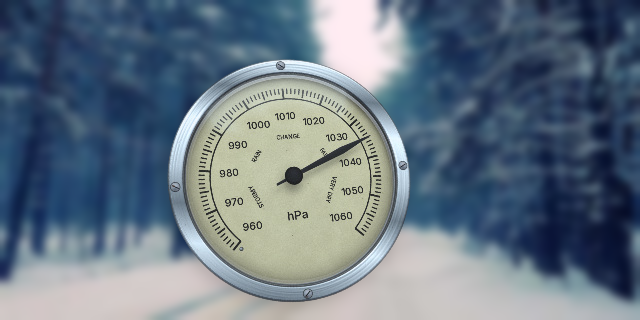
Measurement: 1035 hPa
